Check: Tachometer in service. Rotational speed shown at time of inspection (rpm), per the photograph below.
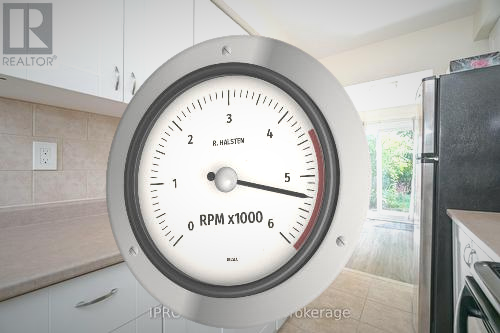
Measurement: 5300 rpm
